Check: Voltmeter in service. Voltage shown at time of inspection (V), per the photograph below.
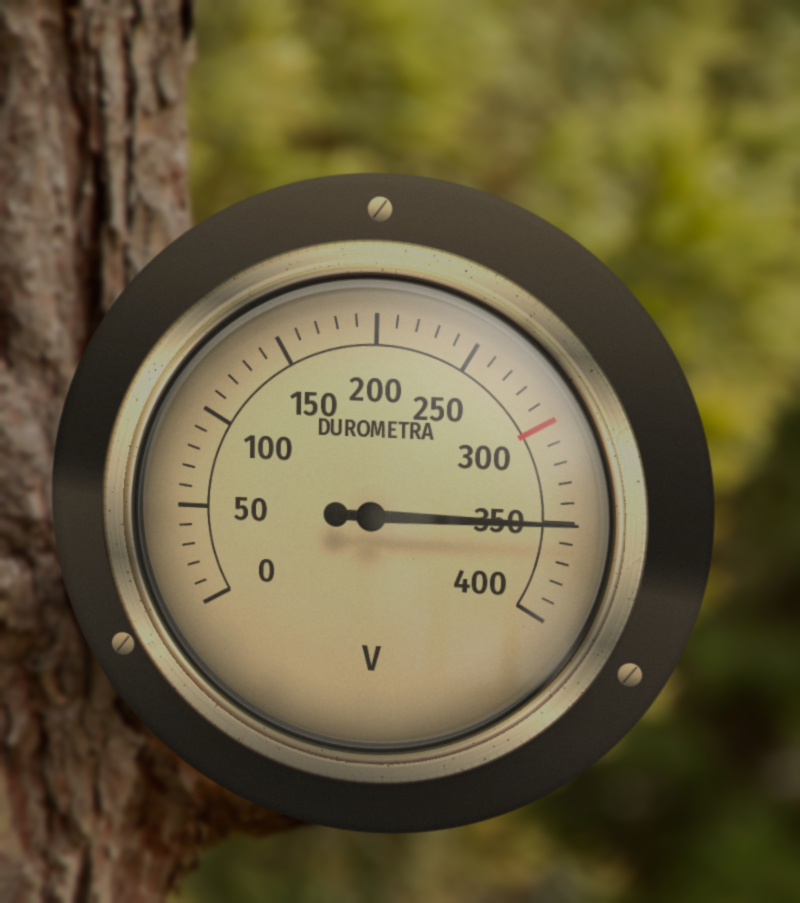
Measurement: 350 V
